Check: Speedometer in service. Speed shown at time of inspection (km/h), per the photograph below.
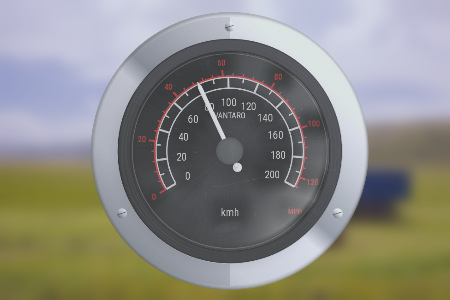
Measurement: 80 km/h
